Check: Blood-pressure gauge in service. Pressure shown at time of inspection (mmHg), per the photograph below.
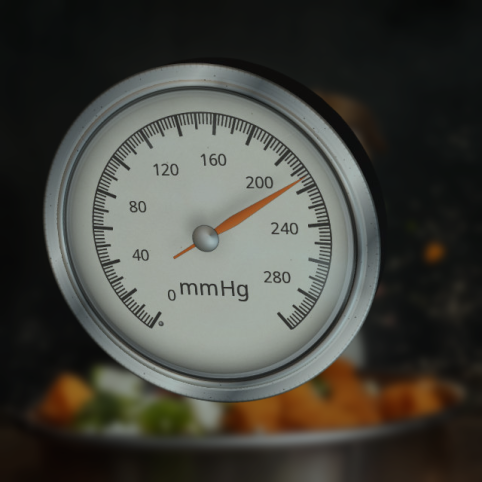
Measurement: 214 mmHg
